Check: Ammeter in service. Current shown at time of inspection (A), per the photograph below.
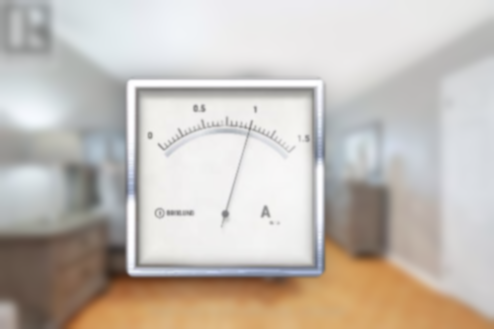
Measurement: 1 A
